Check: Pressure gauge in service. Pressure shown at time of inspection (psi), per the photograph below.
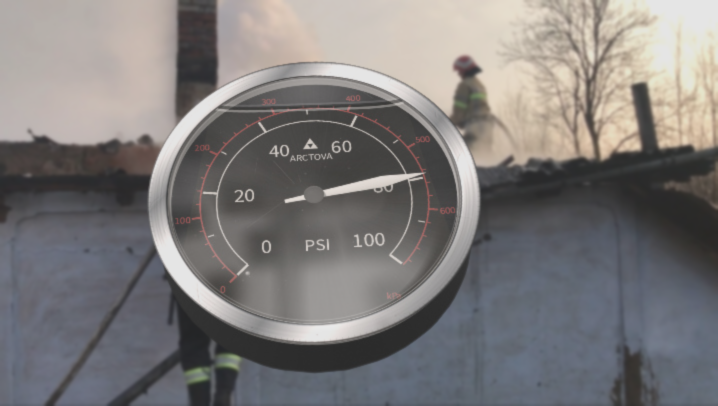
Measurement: 80 psi
